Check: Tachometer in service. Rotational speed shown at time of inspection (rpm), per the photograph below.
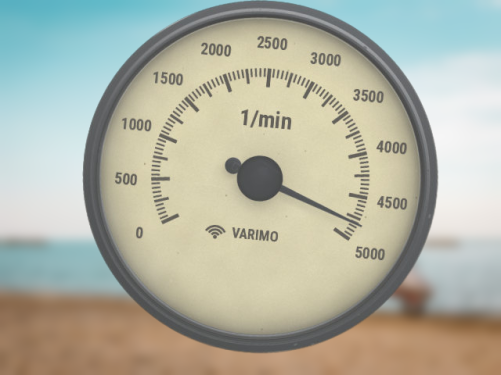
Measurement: 4800 rpm
